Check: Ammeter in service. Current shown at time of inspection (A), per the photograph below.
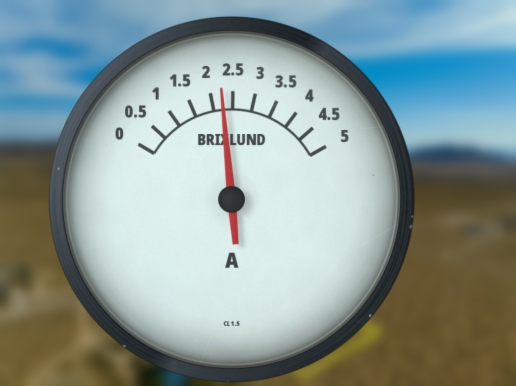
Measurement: 2.25 A
